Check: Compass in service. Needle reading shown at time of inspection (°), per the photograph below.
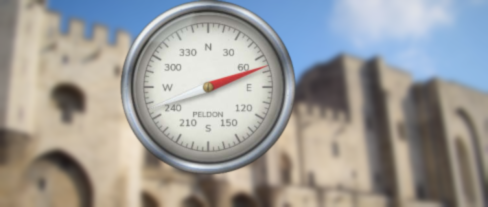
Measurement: 70 °
